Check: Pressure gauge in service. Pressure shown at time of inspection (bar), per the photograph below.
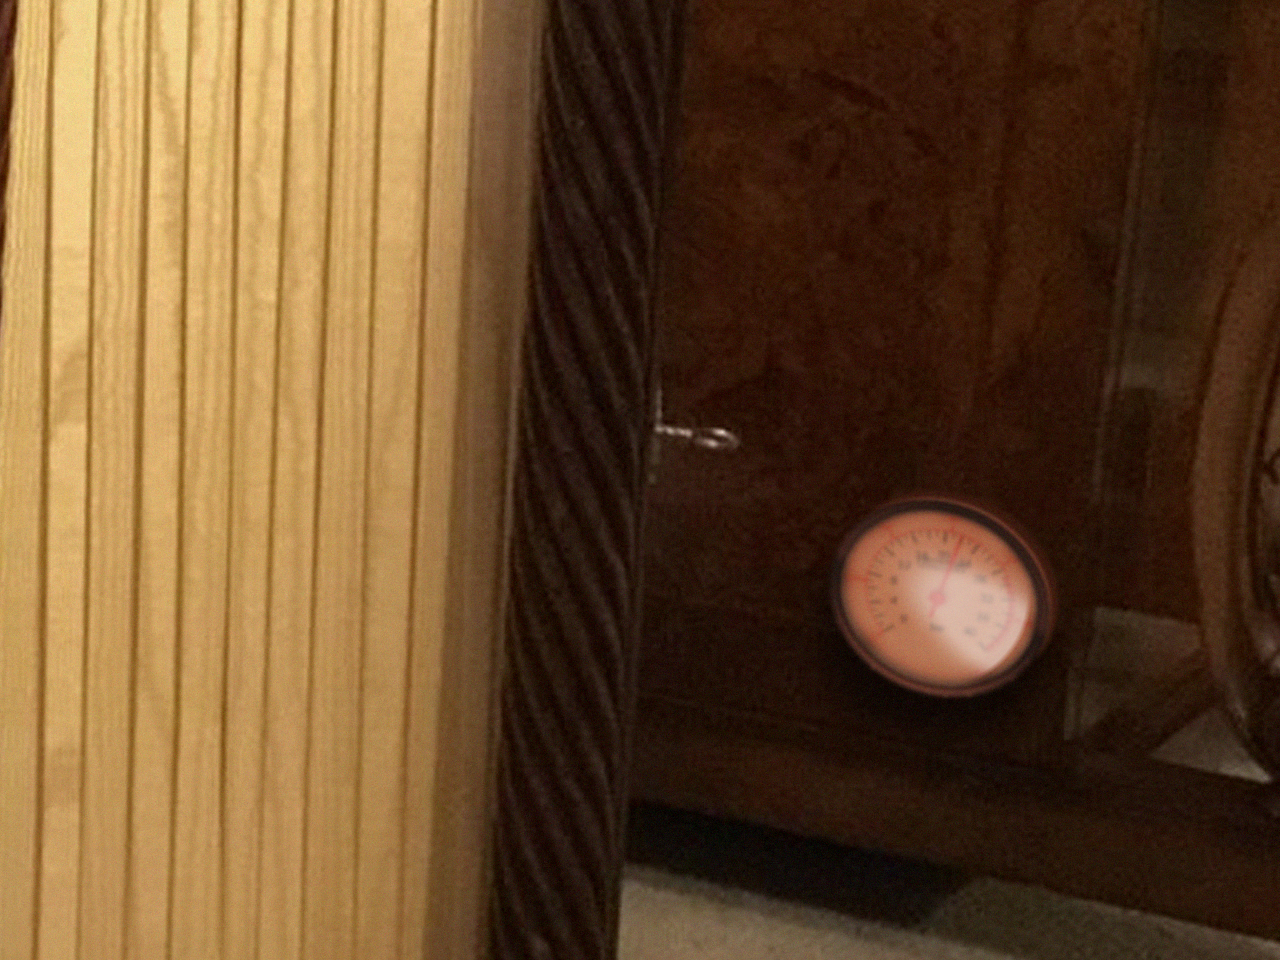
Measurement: 22 bar
